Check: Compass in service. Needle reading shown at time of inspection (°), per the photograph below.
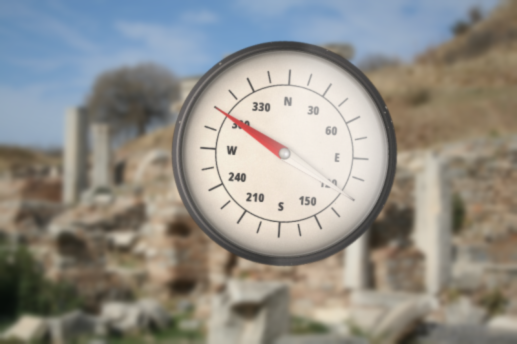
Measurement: 300 °
